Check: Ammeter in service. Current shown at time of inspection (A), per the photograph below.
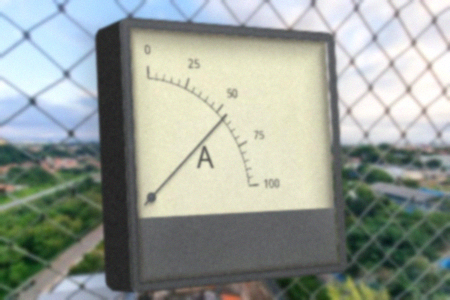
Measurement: 55 A
